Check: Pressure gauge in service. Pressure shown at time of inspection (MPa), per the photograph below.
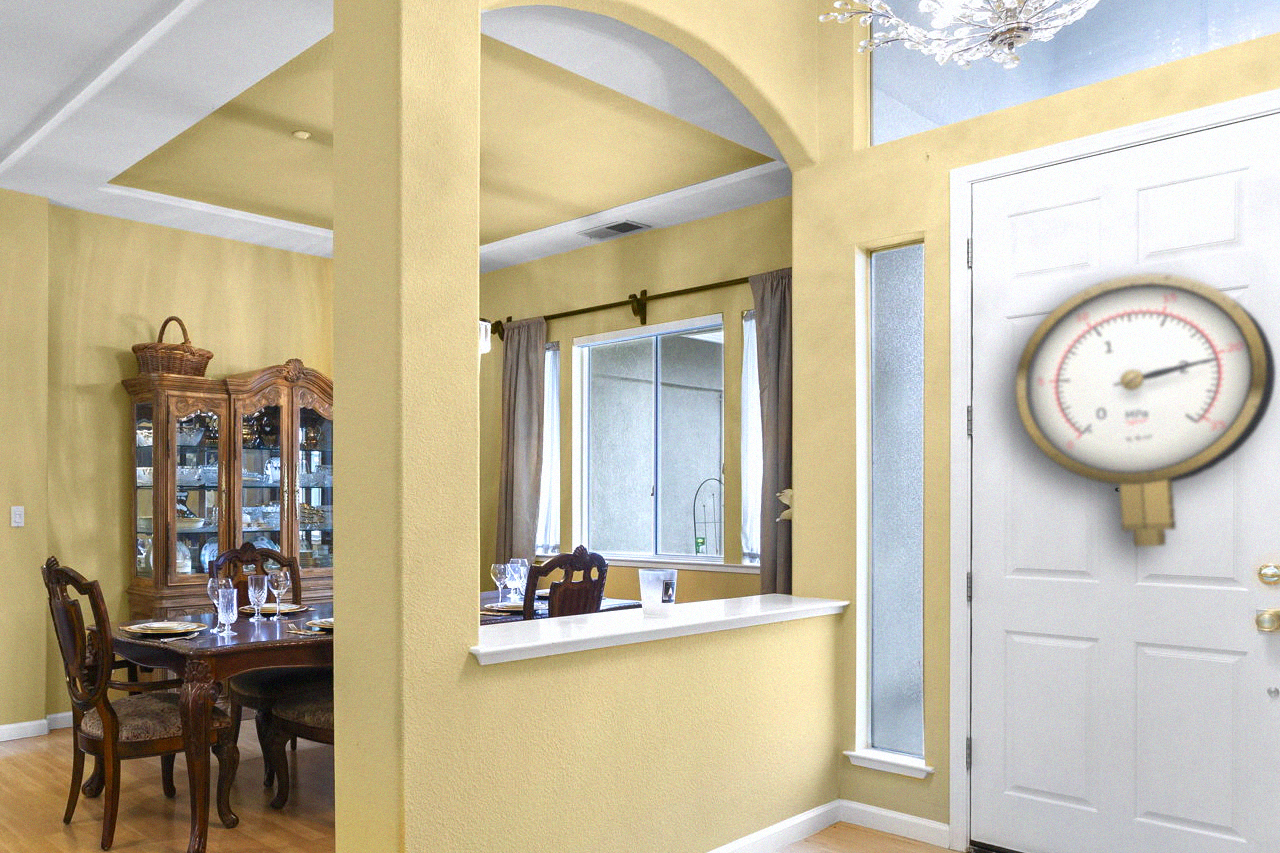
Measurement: 2 MPa
